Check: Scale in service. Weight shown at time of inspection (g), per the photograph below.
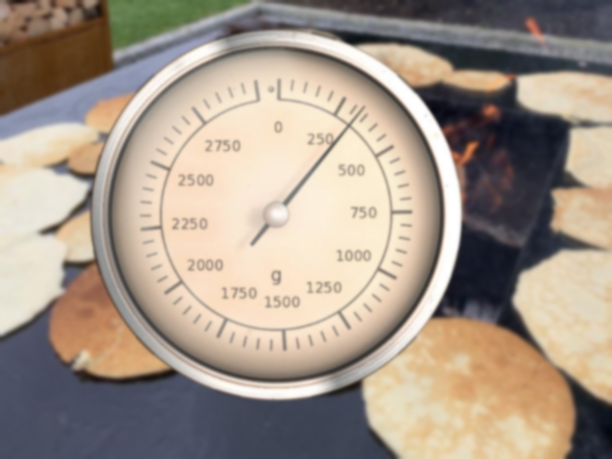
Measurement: 325 g
